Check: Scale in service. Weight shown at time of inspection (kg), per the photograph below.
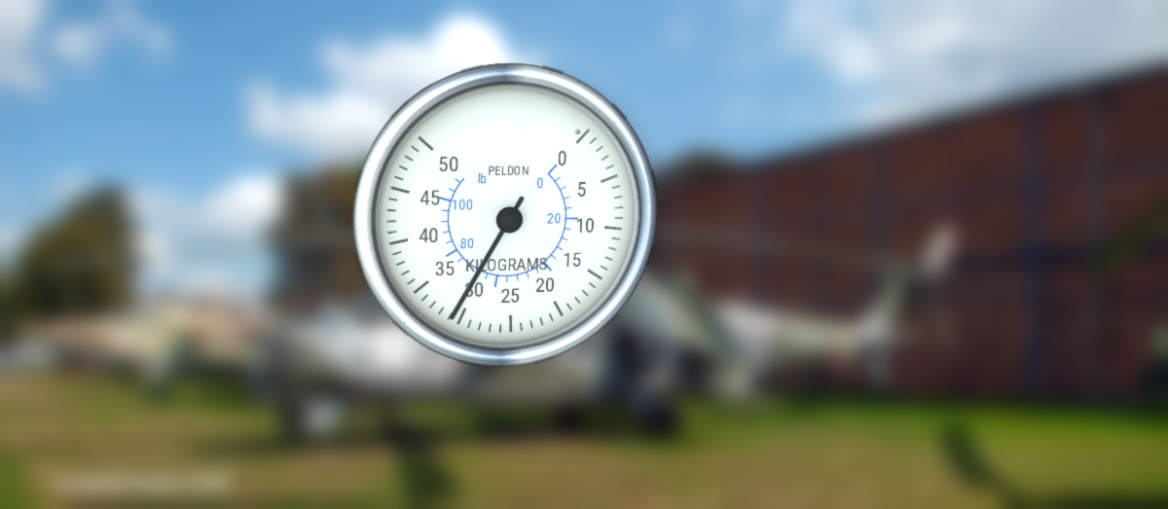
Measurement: 31 kg
